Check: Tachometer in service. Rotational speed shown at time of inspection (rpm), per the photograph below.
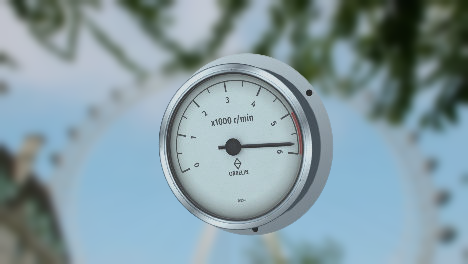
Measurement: 5750 rpm
